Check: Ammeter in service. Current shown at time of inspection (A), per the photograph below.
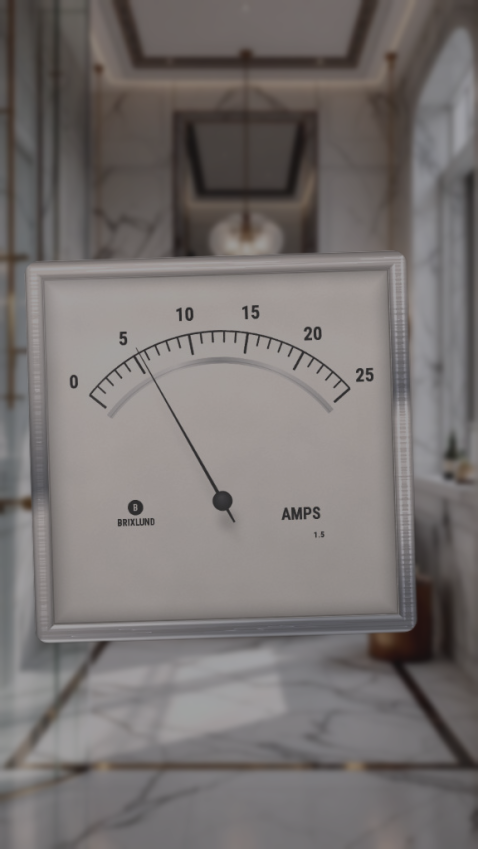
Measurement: 5.5 A
